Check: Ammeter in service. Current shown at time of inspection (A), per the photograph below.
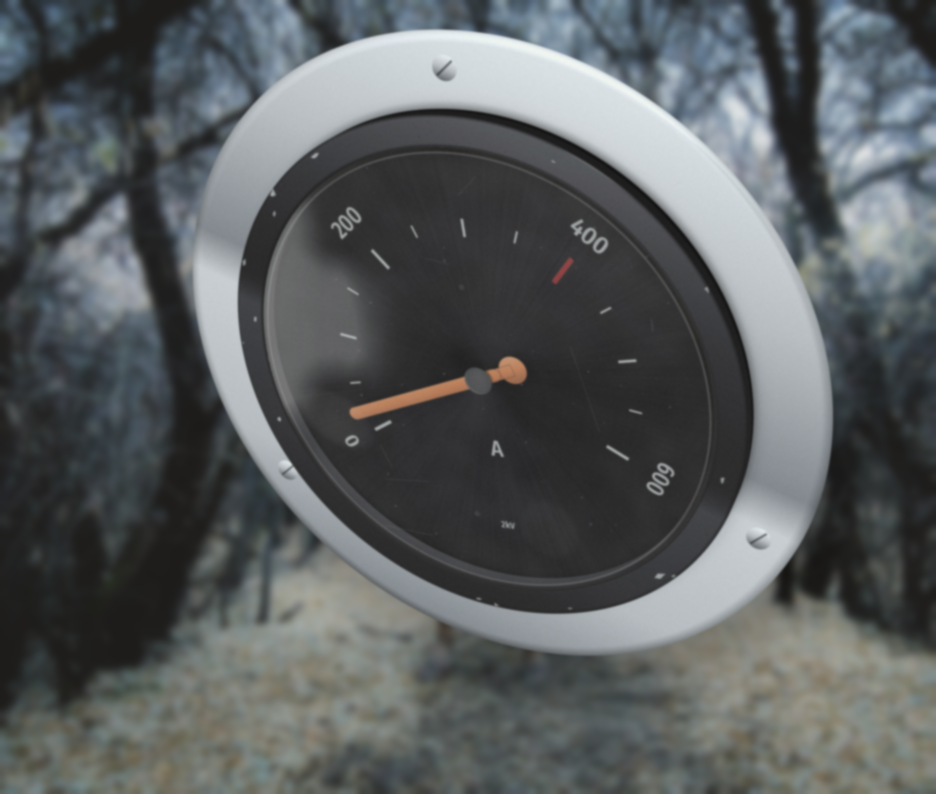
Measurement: 25 A
